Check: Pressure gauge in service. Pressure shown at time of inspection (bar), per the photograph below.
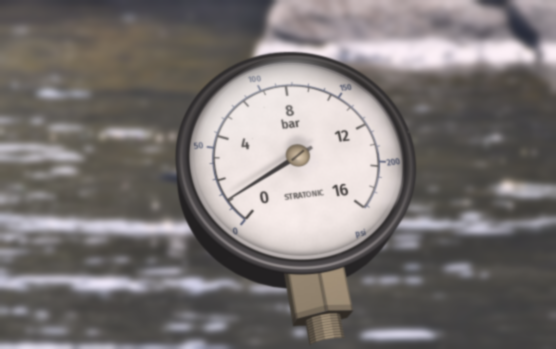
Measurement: 1 bar
